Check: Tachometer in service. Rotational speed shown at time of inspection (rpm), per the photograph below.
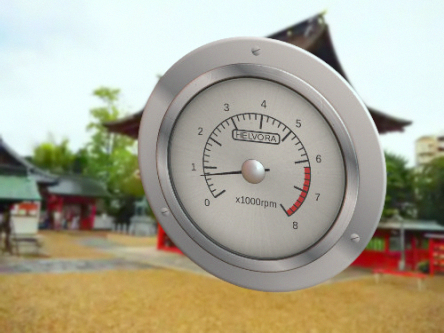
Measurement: 800 rpm
